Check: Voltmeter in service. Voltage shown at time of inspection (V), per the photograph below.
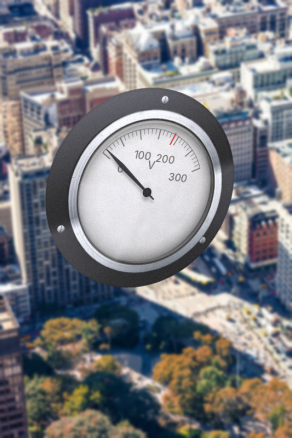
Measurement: 10 V
